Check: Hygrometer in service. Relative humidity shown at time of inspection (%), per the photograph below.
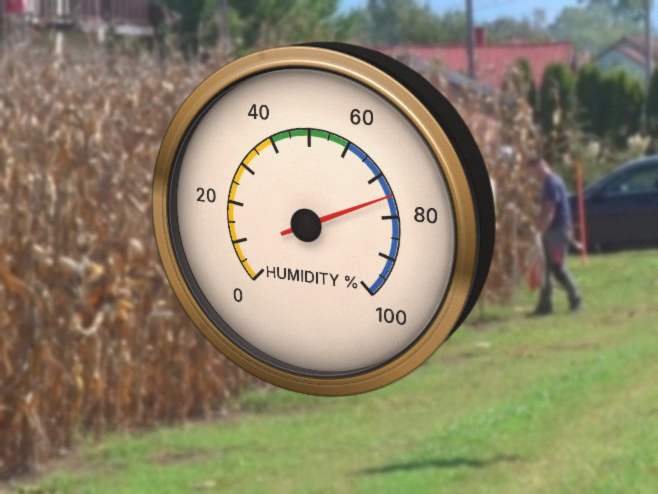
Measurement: 75 %
